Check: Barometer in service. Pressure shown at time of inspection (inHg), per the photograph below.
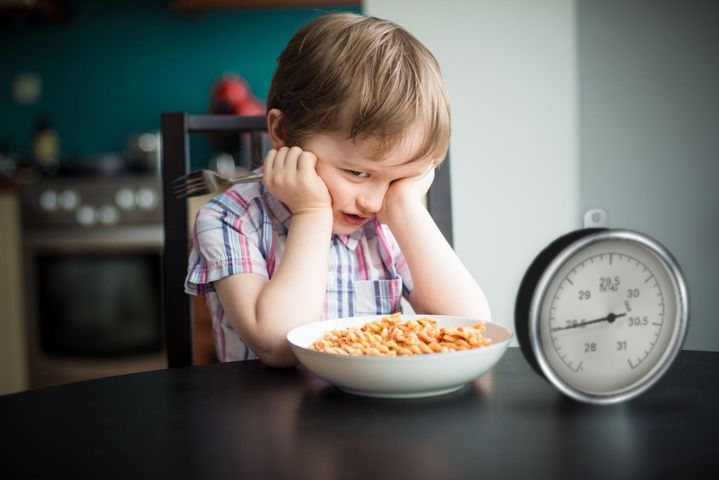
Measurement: 28.5 inHg
